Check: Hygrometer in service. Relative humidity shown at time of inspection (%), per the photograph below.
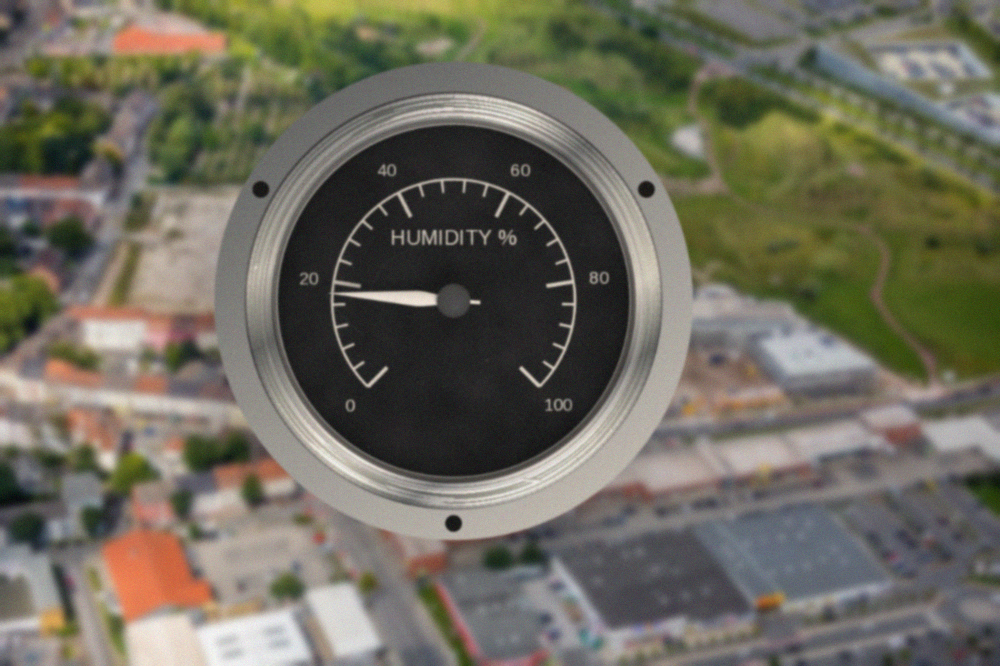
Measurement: 18 %
